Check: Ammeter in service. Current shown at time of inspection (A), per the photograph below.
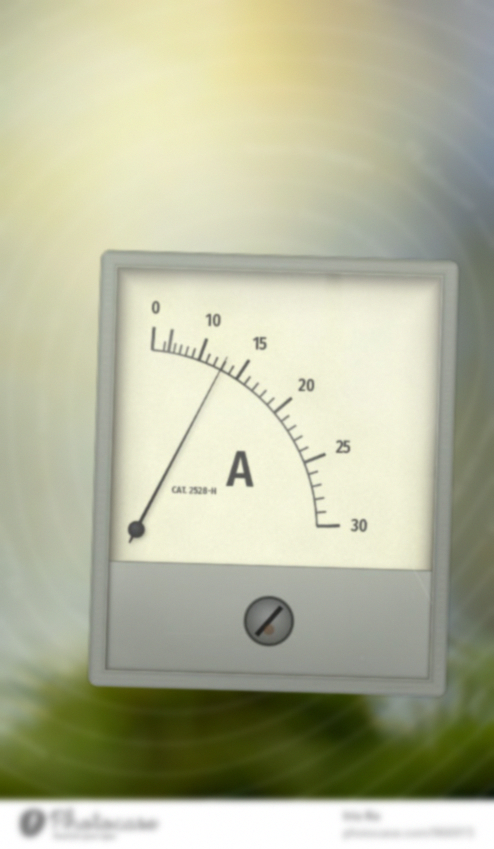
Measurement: 13 A
